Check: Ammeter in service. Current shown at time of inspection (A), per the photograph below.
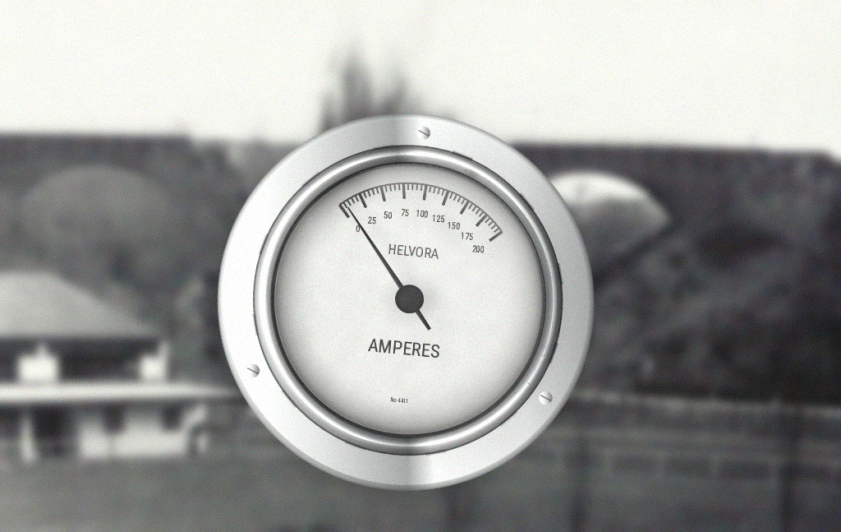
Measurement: 5 A
